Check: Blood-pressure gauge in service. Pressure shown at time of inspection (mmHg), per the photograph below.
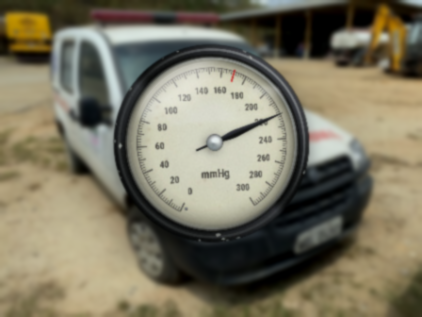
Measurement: 220 mmHg
